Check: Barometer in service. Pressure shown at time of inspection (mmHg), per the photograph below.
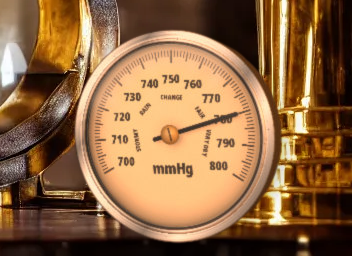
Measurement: 780 mmHg
